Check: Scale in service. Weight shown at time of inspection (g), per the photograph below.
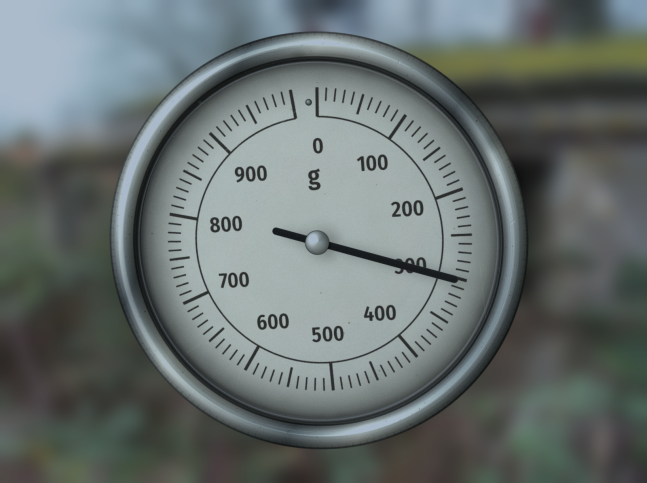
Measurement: 300 g
